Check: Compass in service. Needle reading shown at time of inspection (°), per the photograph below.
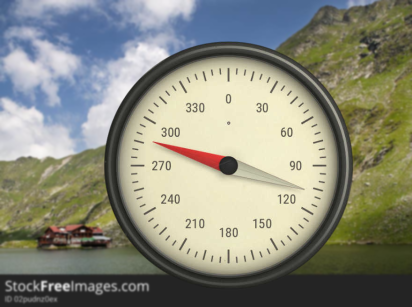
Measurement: 287.5 °
